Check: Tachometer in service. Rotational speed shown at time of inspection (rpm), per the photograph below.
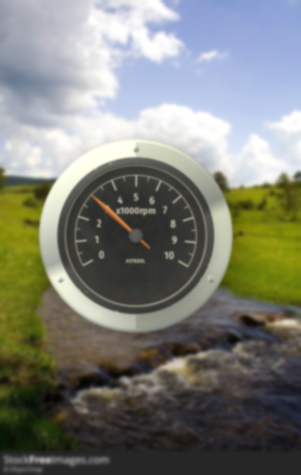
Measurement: 3000 rpm
